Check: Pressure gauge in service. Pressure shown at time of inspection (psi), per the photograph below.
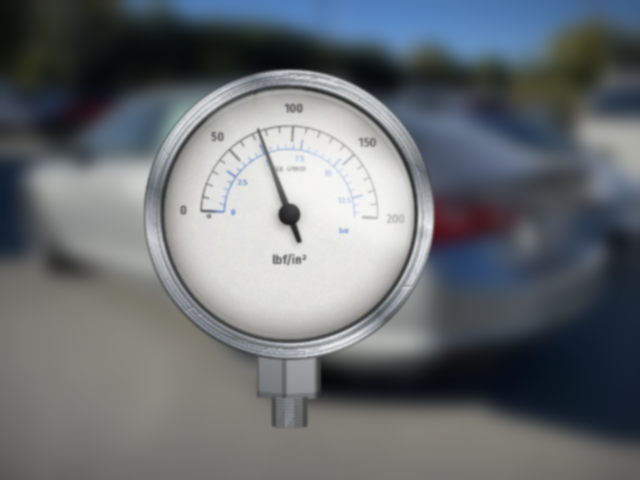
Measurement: 75 psi
